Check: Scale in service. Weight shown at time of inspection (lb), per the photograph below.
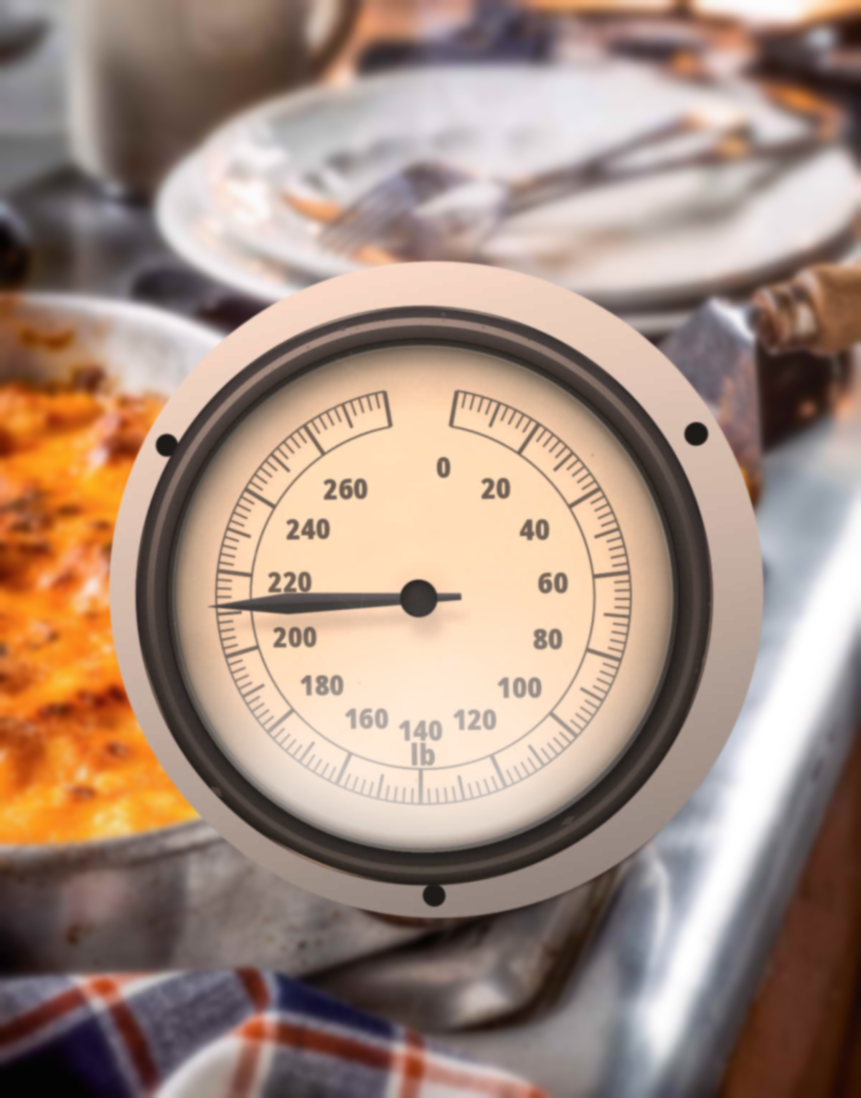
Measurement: 212 lb
